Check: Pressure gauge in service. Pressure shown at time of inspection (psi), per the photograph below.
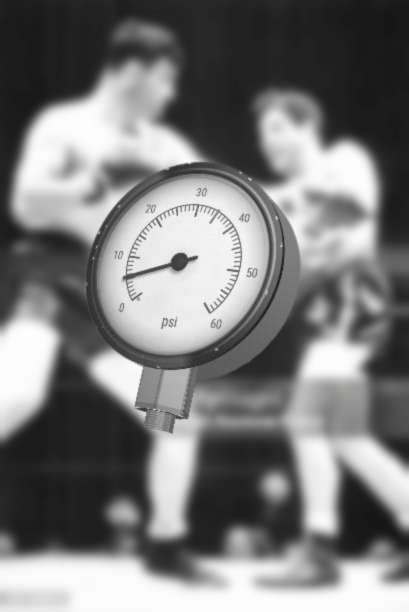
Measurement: 5 psi
